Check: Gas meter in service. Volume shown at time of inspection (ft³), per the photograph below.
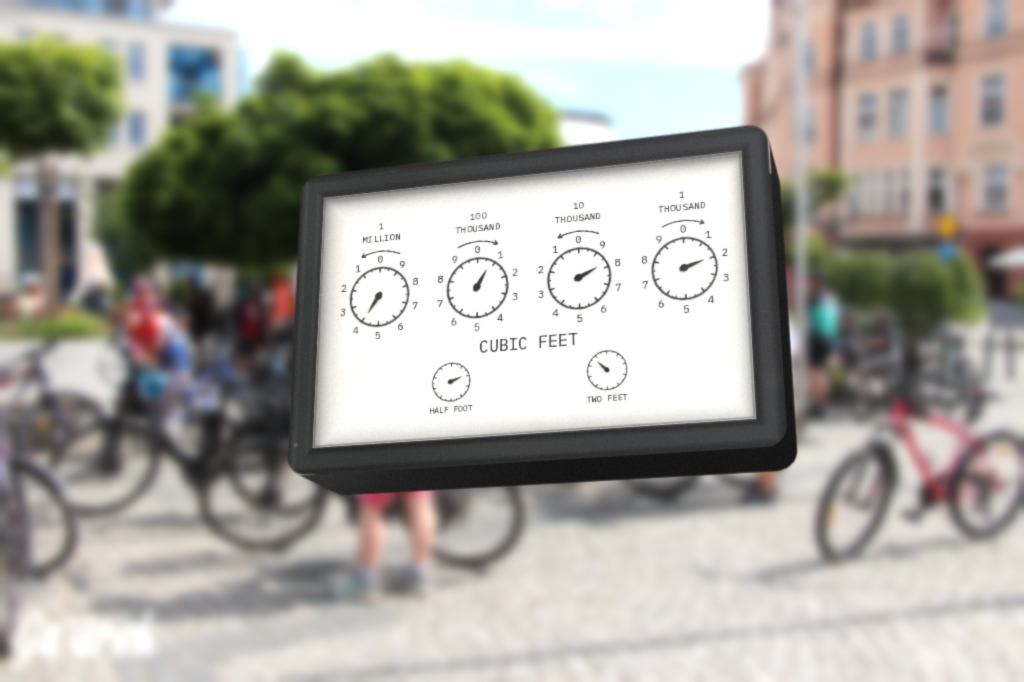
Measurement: 408200 ft³
